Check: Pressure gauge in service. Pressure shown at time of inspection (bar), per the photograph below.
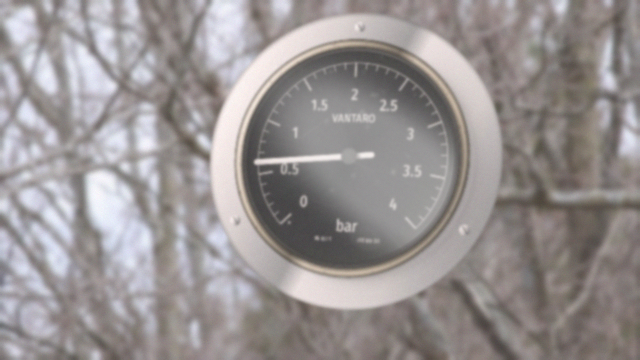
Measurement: 0.6 bar
